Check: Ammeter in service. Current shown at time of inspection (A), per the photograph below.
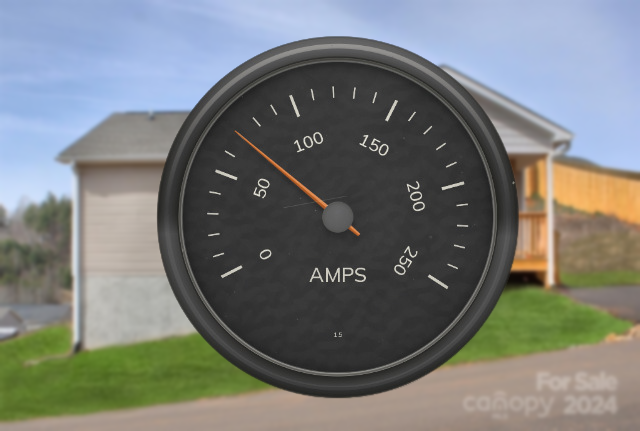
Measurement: 70 A
